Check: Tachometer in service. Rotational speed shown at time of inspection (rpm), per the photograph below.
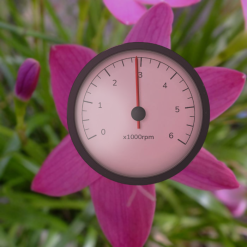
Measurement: 2875 rpm
